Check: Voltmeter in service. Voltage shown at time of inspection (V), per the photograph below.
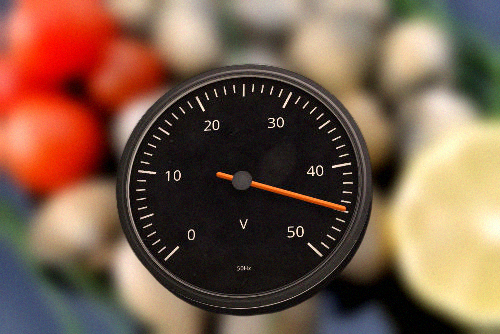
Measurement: 45 V
